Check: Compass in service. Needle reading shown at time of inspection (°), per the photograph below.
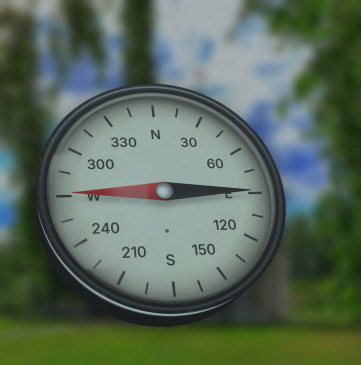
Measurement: 270 °
